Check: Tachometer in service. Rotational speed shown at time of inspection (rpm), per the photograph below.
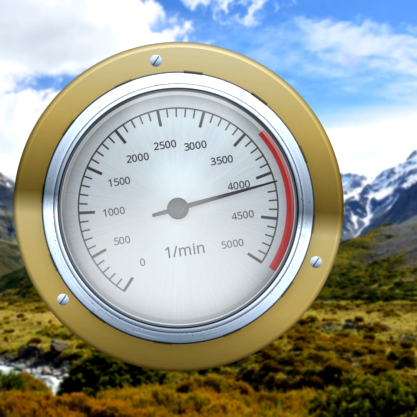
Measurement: 4100 rpm
